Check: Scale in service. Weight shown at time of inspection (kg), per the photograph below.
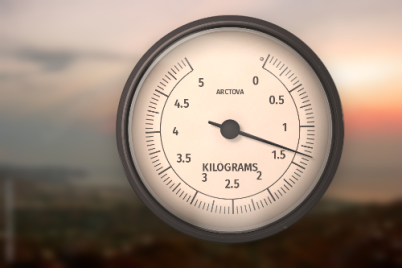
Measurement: 1.35 kg
